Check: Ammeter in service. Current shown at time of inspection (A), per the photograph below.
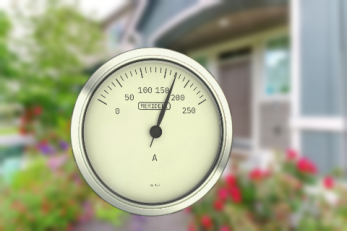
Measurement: 170 A
